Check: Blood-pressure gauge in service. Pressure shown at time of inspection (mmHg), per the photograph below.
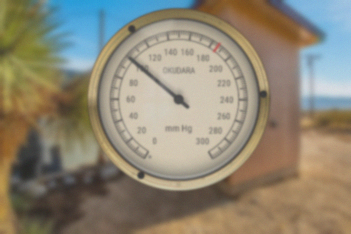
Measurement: 100 mmHg
